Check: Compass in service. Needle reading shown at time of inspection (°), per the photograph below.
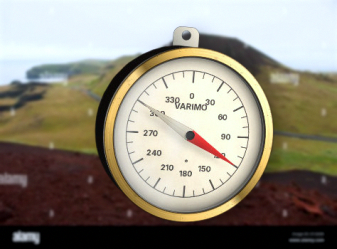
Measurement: 120 °
